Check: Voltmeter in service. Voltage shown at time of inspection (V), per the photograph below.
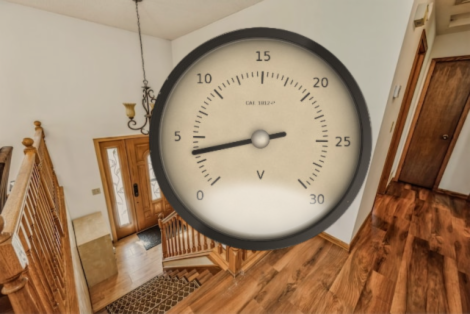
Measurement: 3.5 V
